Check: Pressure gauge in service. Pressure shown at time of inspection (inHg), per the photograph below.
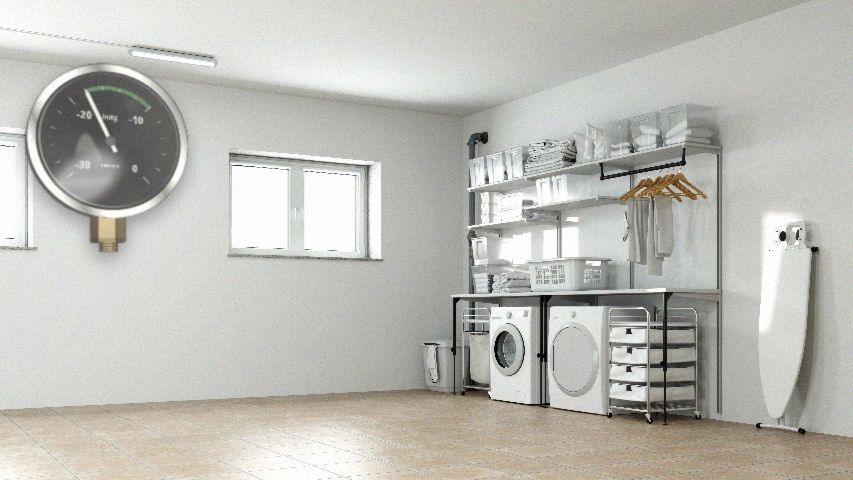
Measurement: -18 inHg
